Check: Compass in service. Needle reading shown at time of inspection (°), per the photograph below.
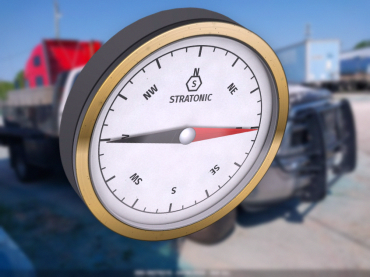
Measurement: 90 °
